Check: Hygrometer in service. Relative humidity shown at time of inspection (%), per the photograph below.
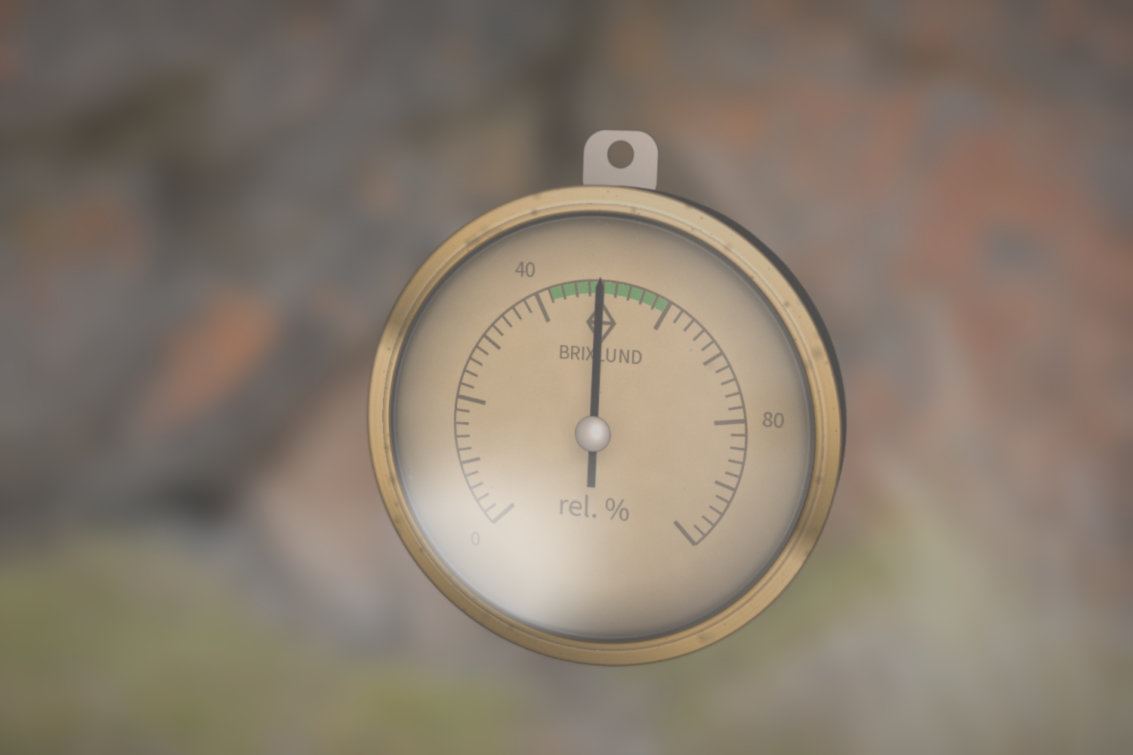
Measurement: 50 %
